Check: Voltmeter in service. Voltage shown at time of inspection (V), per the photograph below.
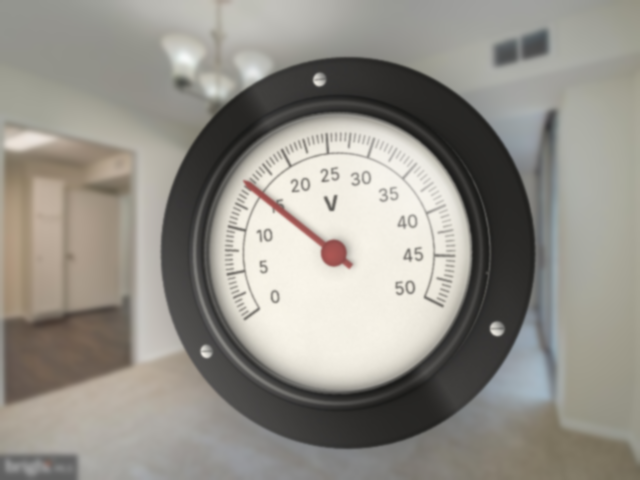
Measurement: 15 V
